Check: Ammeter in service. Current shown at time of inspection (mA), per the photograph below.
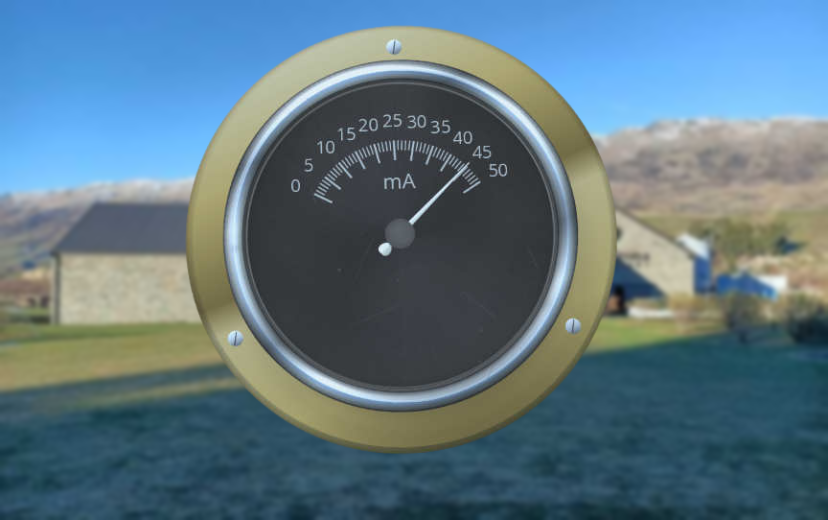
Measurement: 45 mA
